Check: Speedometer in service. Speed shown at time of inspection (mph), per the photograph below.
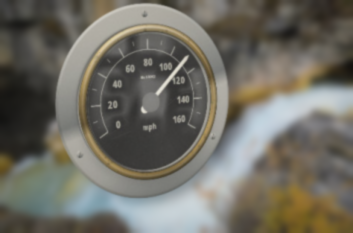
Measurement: 110 mph
